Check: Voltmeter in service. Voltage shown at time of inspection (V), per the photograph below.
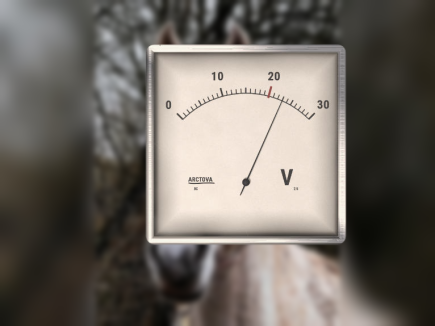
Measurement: 23 V
